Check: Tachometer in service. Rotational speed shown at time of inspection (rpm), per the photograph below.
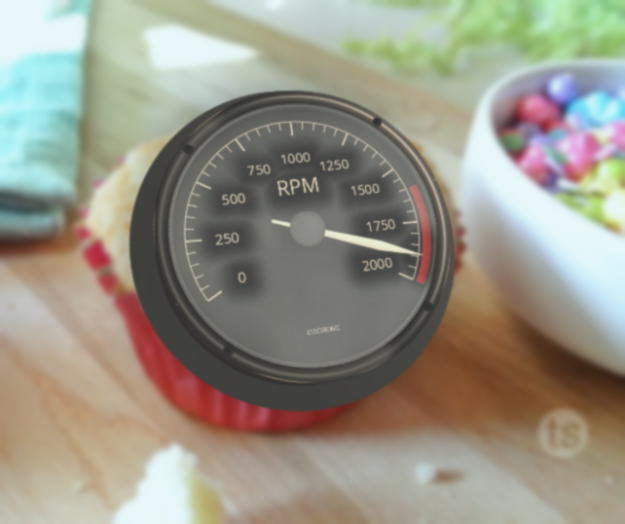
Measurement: 1900 rpm
